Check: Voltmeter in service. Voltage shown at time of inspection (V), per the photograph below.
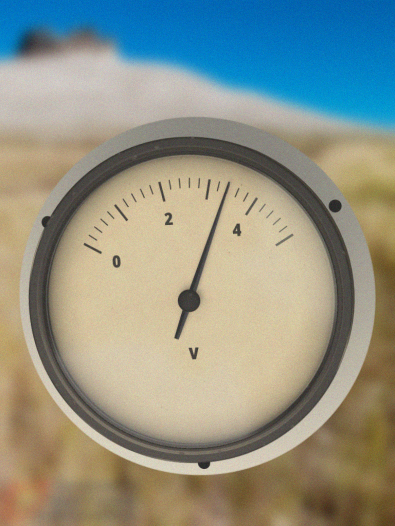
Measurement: 3.4 V
